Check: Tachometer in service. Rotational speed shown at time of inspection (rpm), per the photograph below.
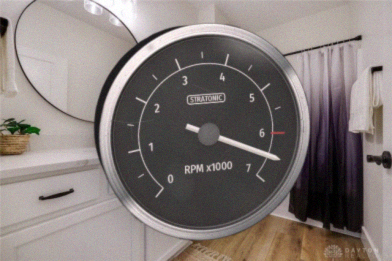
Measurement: 6500 rpm
